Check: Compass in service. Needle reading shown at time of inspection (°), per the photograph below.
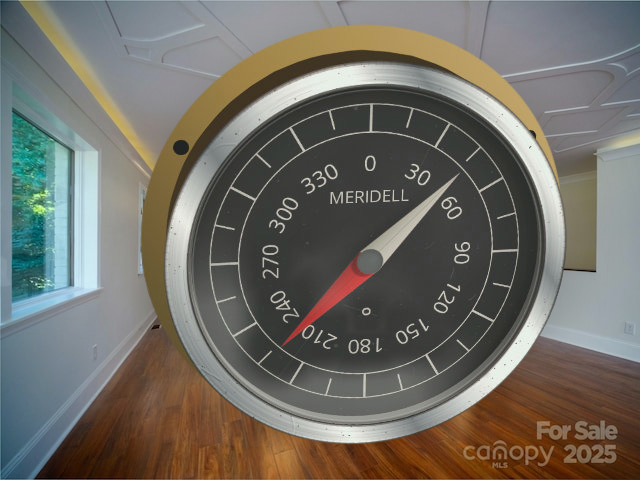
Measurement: 225 °
